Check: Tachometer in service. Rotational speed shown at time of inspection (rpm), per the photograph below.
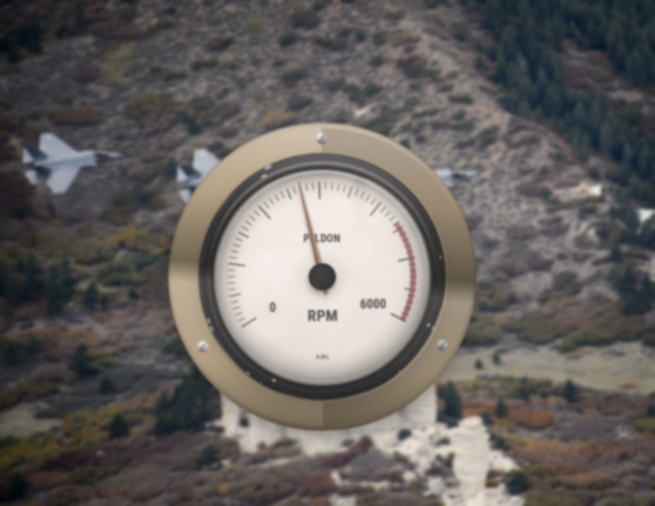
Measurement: 2700 rpm
